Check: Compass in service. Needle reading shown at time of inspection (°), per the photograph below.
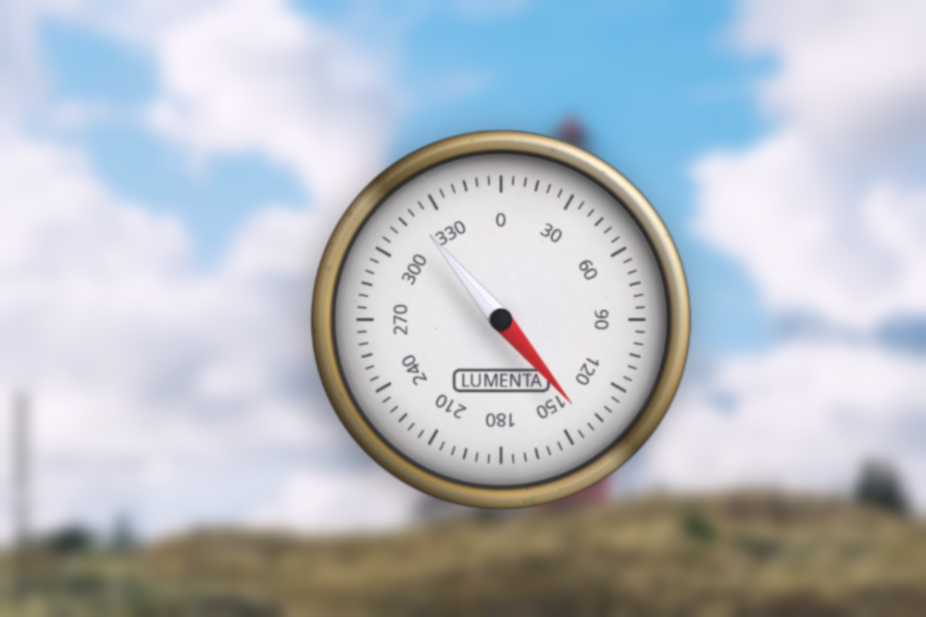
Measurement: 140 °
